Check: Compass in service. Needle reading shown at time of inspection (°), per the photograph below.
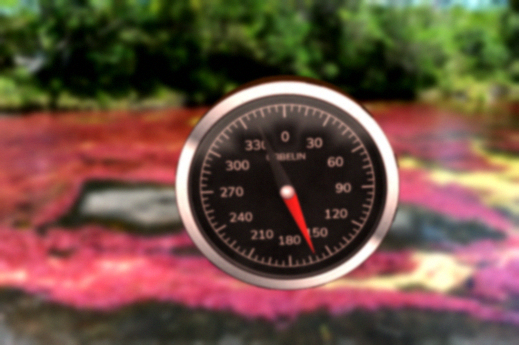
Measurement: 160 °
